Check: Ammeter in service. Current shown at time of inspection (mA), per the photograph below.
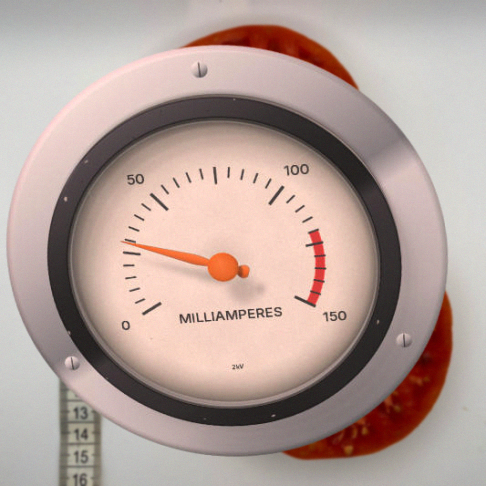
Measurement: 30 mA
